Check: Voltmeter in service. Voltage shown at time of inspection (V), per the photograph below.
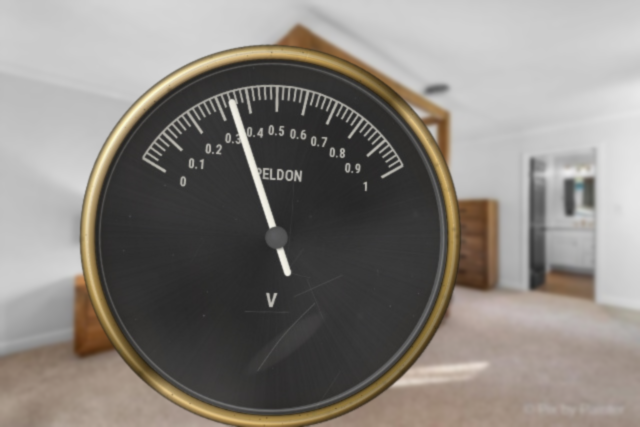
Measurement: 0.34 V
